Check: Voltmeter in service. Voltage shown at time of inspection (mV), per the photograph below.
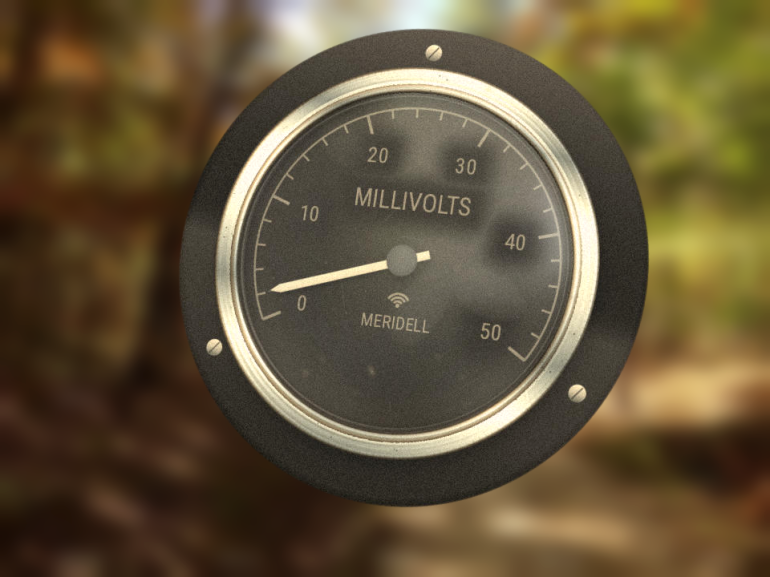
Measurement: 2 mV
